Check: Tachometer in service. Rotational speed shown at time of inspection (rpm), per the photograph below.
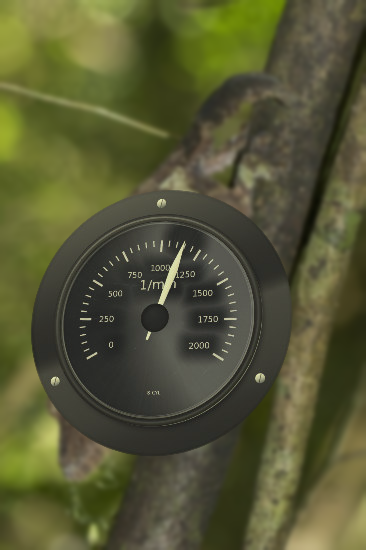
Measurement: 1150 rpm
